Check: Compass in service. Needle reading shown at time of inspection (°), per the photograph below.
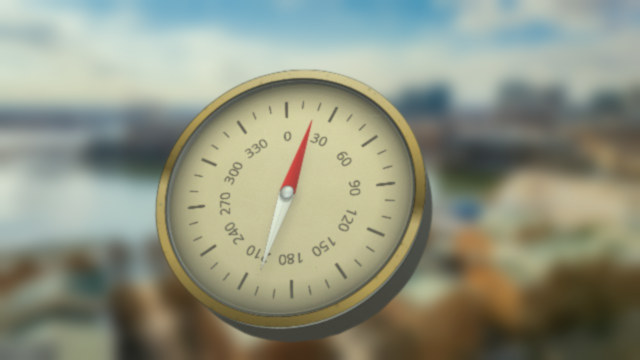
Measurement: 20 °
